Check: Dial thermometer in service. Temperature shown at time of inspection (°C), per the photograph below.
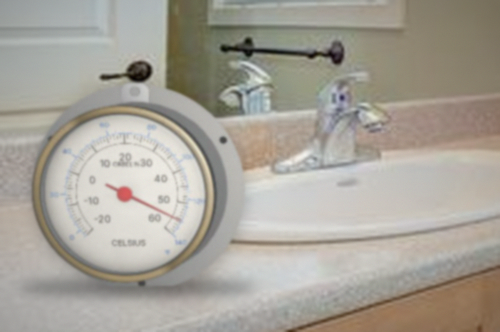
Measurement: 55 °C
